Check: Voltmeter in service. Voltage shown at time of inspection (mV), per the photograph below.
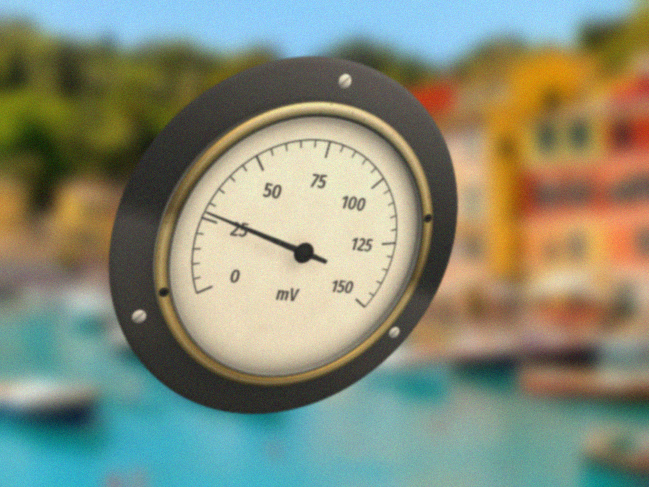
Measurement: 27.5 mV
